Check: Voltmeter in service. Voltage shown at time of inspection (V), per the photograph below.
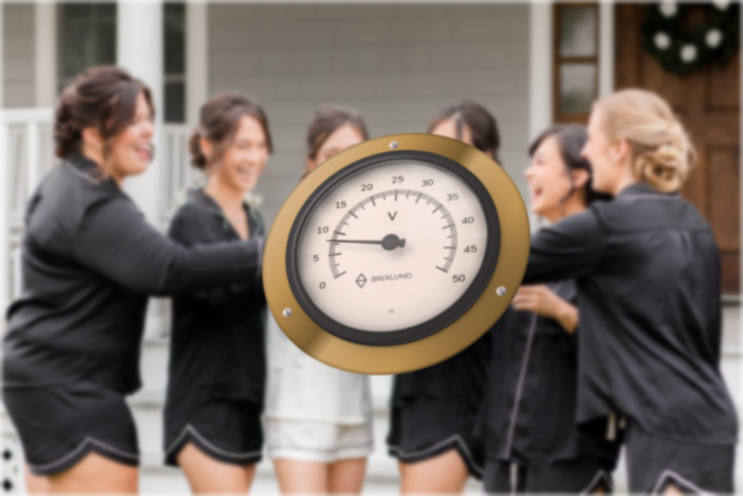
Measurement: 7.5 V
